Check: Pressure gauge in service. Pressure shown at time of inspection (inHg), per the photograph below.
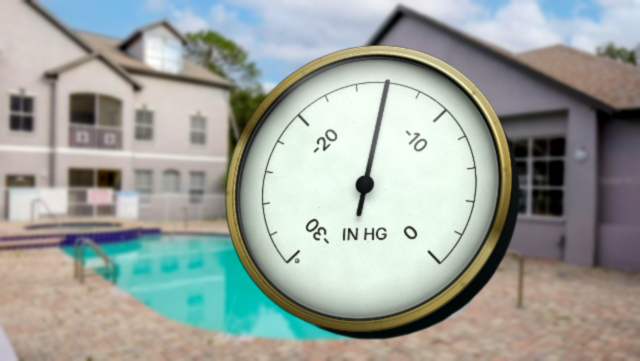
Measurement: -14 inHg
